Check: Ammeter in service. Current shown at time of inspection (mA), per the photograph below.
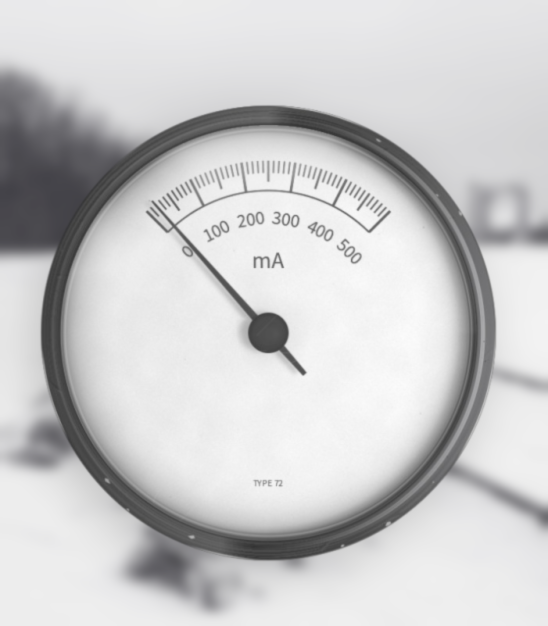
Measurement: 20 mA
